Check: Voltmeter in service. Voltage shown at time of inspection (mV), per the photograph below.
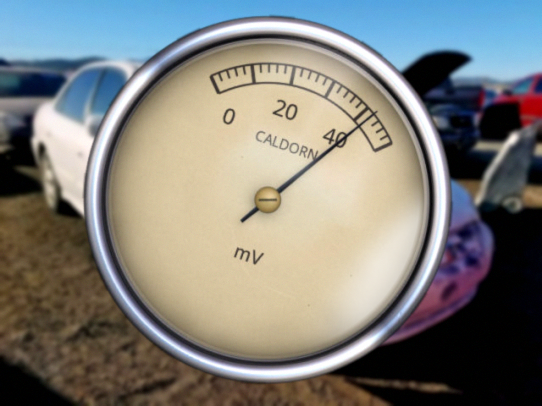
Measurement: 42 mV
